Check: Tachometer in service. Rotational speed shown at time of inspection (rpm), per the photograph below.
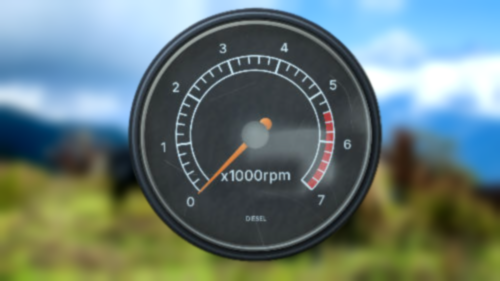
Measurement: 0 rpm
